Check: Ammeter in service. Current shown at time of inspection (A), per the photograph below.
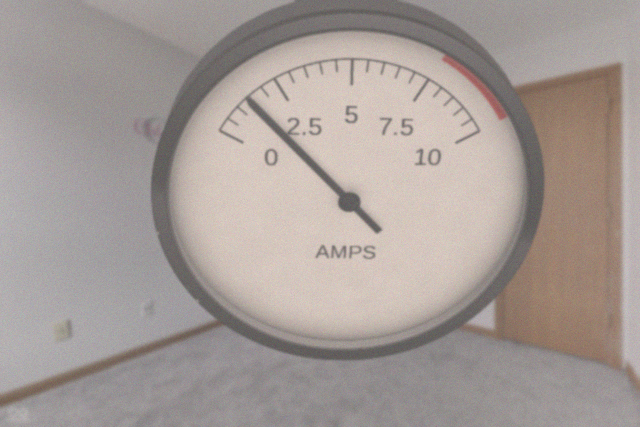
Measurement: 1.5 A
